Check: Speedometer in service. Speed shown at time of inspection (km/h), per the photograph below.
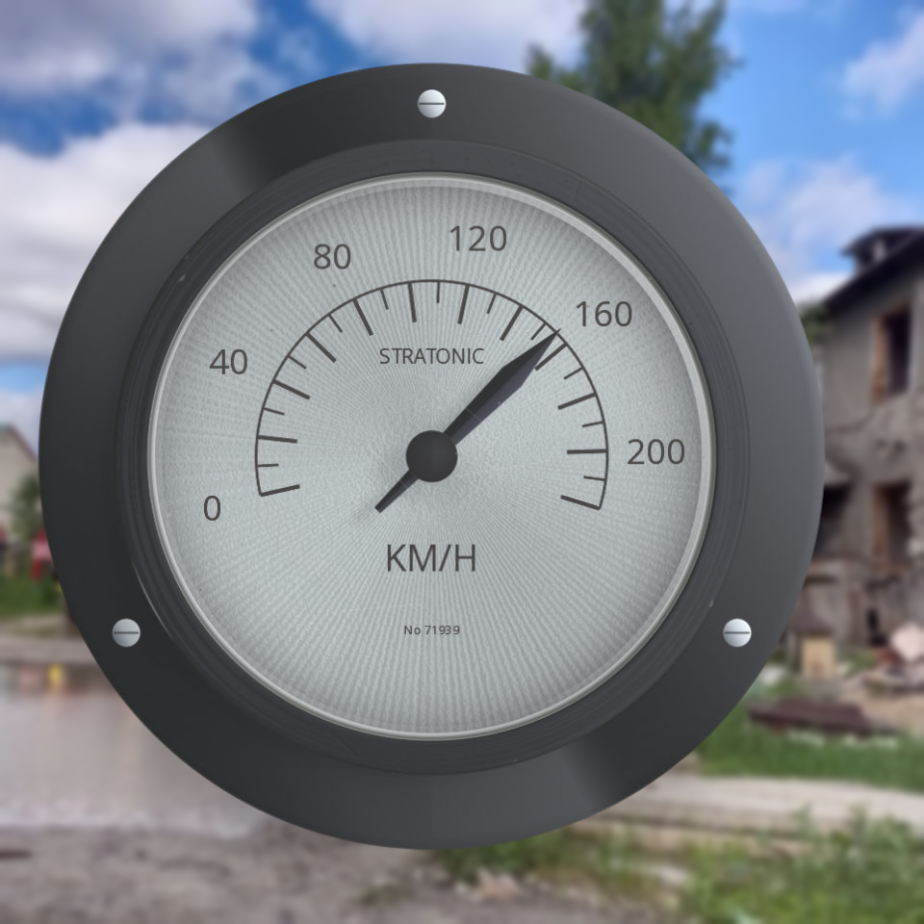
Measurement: 155 km/h
